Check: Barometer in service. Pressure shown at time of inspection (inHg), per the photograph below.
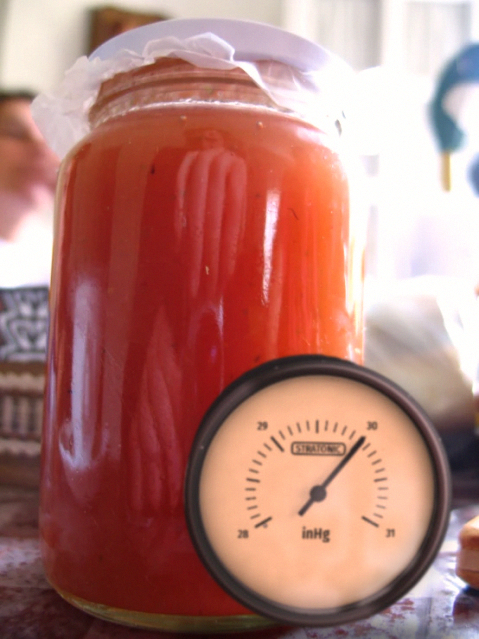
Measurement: 30 inHg
